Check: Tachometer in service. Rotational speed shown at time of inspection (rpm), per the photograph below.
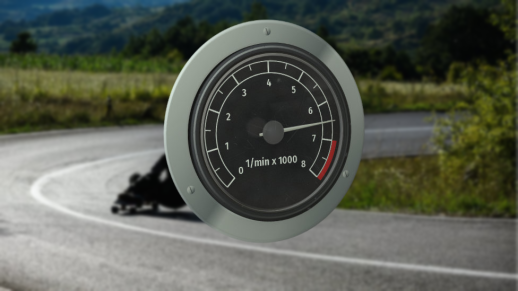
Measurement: 6500 rpm
